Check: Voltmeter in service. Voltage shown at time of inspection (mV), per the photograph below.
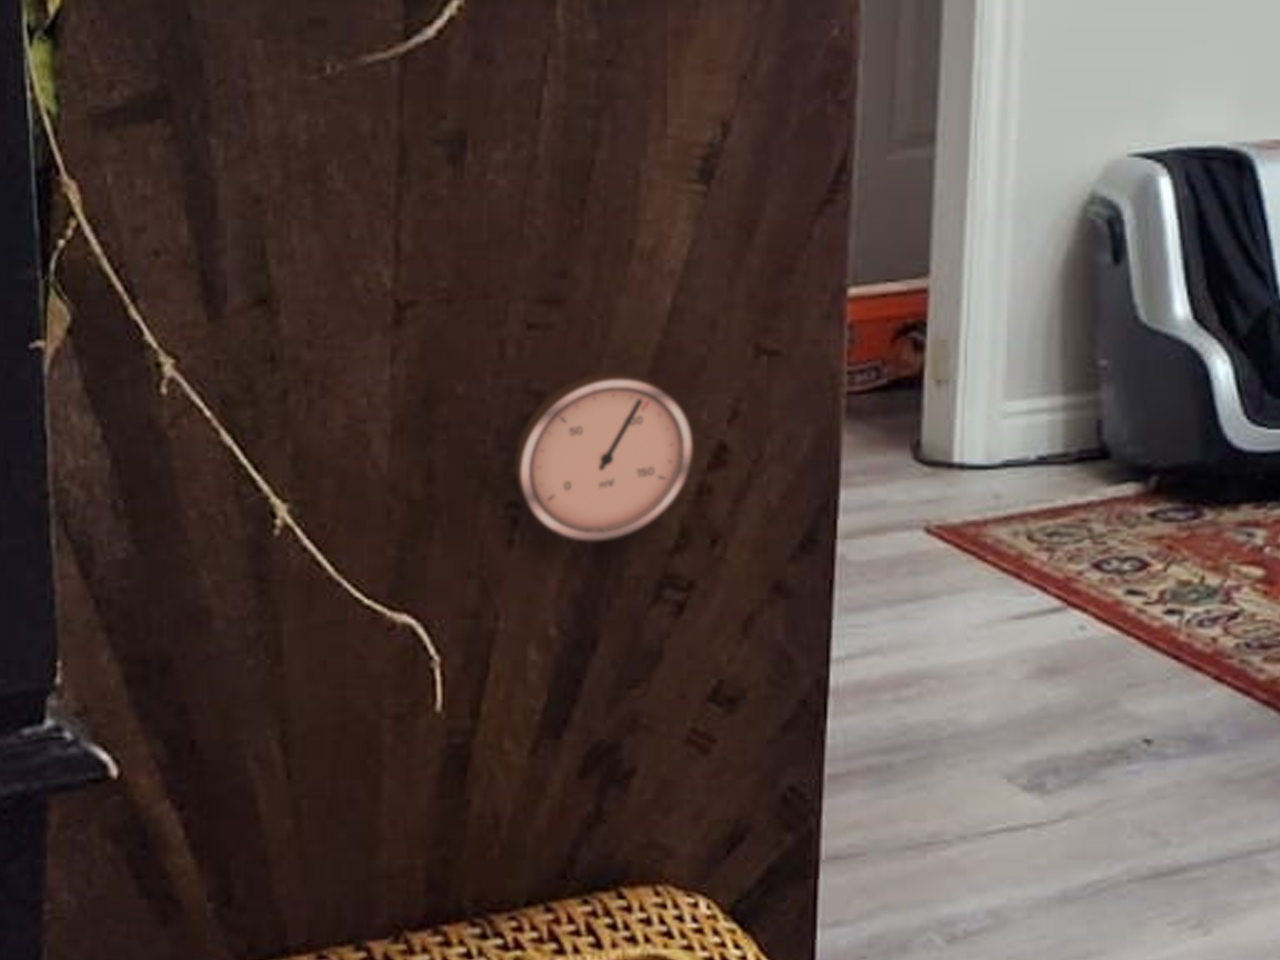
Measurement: 95 mV
